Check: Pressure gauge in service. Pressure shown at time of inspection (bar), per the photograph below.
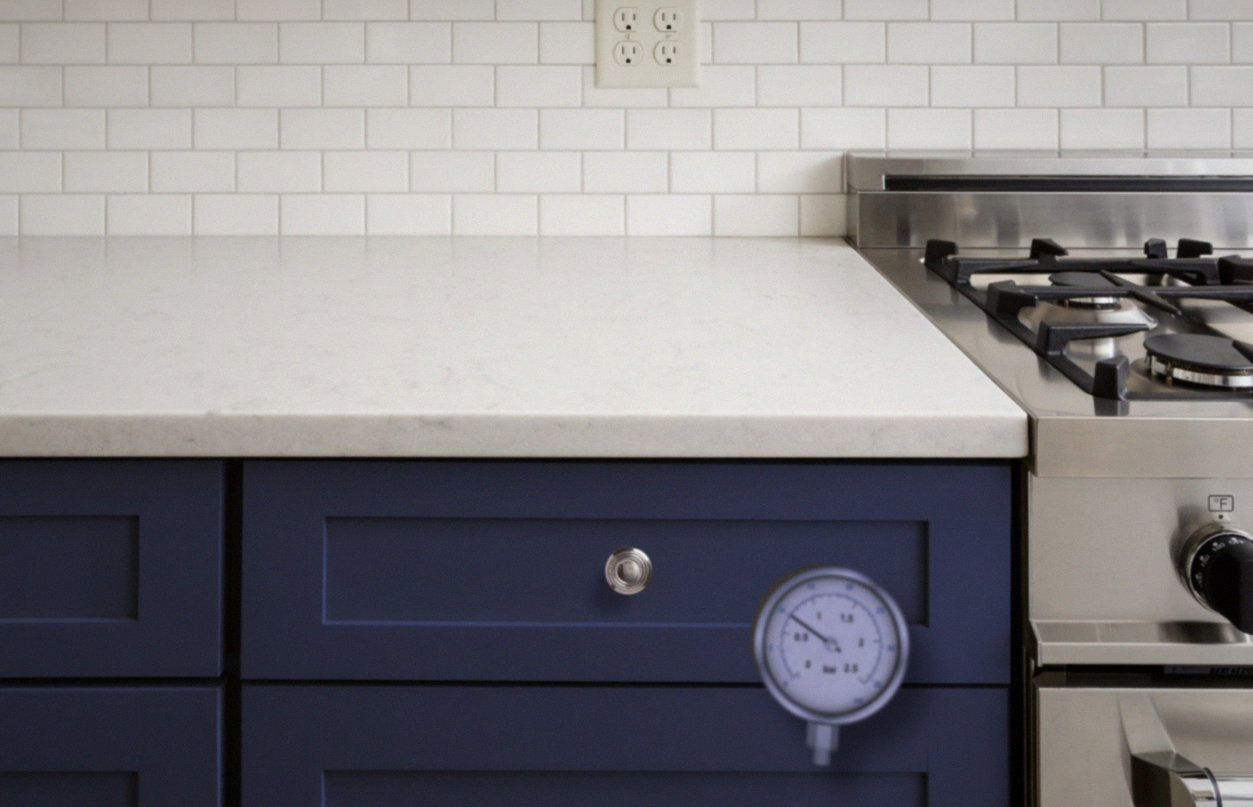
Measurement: 0.7 bar
